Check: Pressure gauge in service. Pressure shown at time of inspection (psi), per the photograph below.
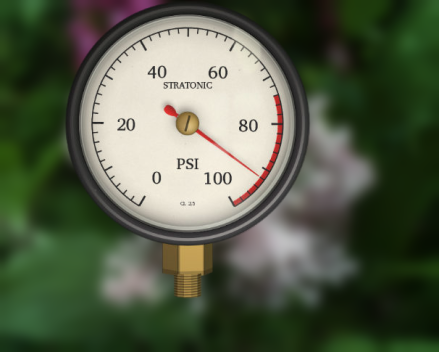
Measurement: 92 psi
